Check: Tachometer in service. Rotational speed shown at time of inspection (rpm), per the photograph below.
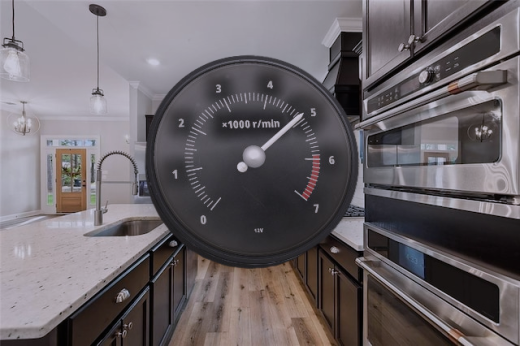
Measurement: 4900 rpm
